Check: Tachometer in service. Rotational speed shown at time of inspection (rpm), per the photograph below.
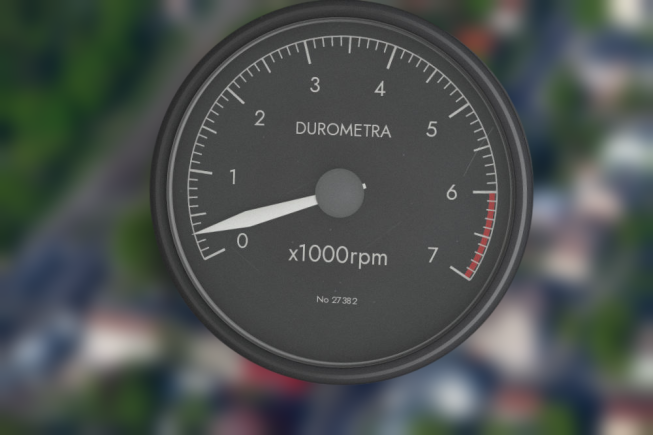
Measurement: 300 rpm
